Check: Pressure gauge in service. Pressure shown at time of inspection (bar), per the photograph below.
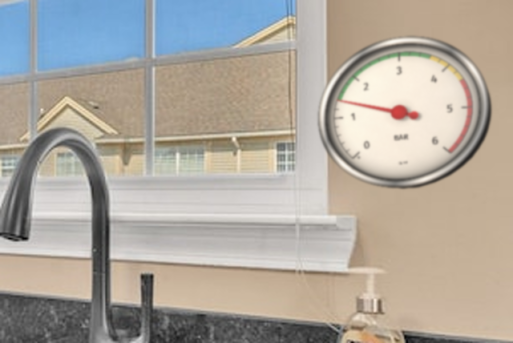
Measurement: 1.4 bar
